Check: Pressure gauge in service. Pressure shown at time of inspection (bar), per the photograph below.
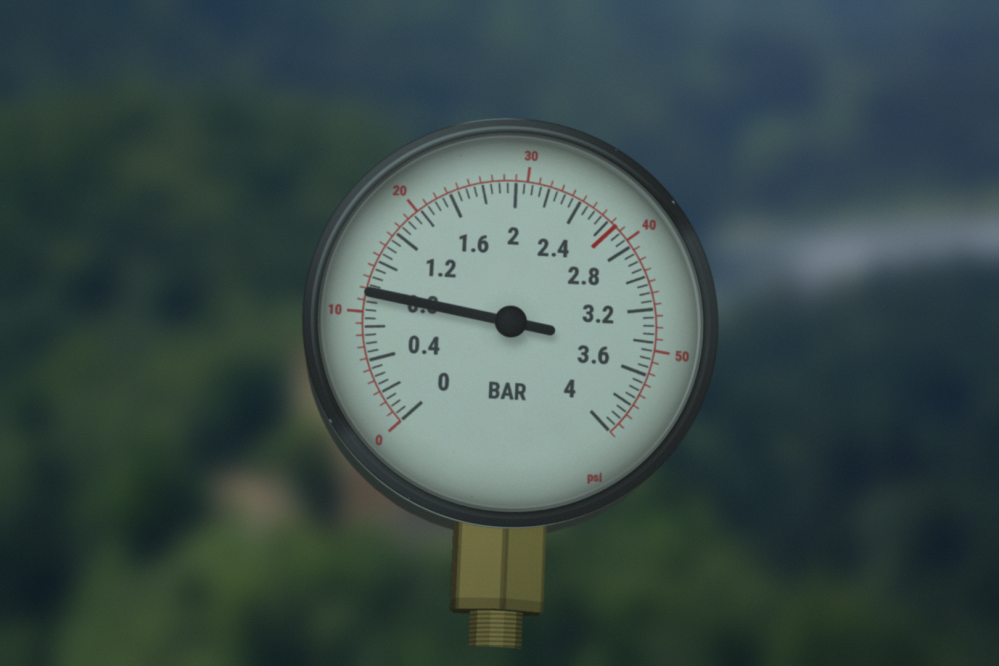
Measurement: 0.8 bar
